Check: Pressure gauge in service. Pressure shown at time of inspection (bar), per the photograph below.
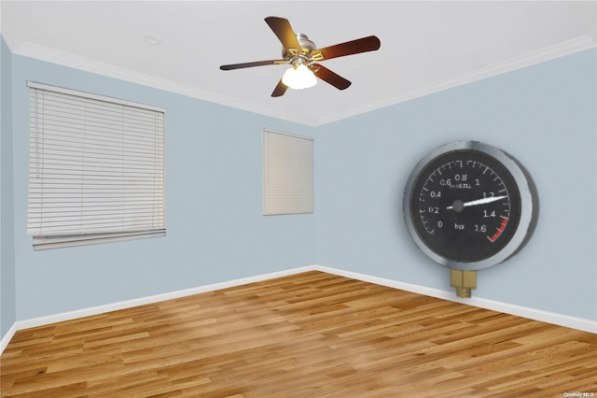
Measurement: 1.25 bar
